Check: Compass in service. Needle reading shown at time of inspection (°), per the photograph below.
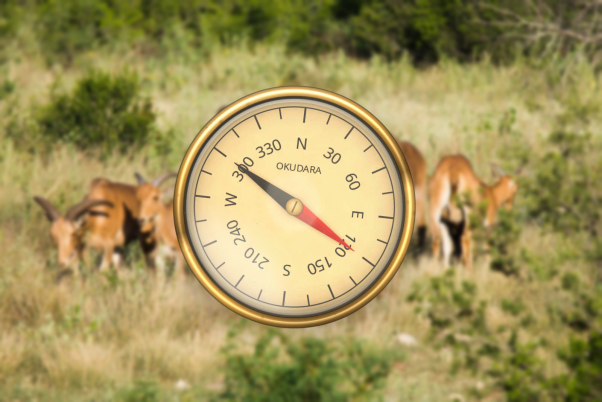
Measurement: 120 °
